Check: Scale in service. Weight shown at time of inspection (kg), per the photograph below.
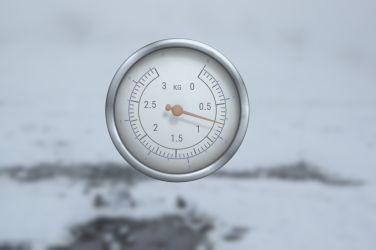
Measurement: 0.75 kg
